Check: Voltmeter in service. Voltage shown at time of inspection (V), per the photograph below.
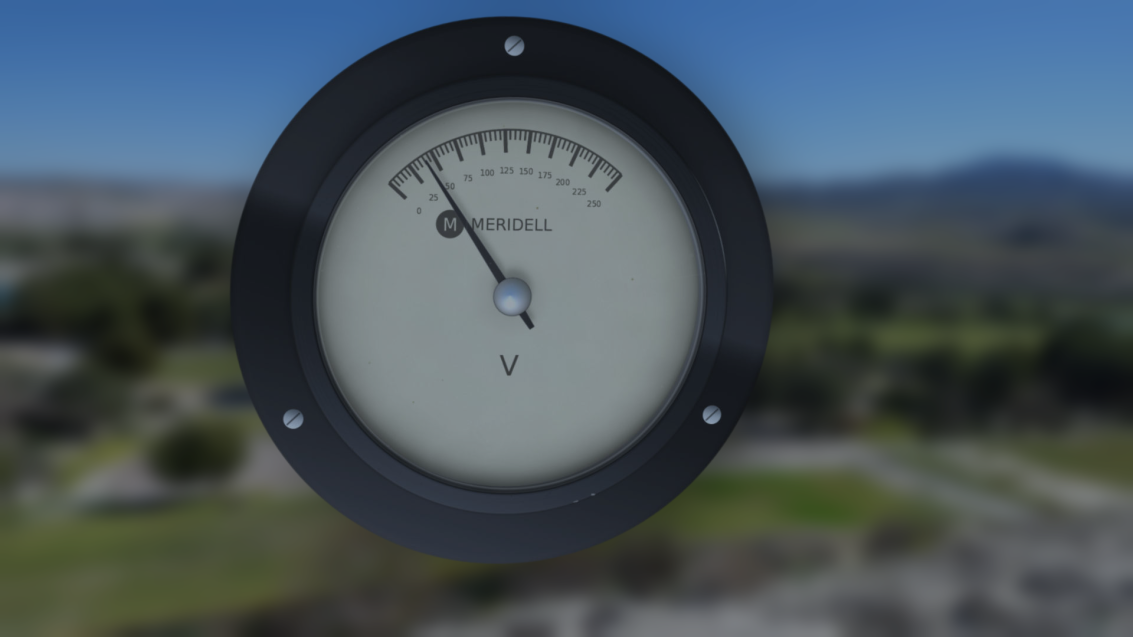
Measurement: 40 V
